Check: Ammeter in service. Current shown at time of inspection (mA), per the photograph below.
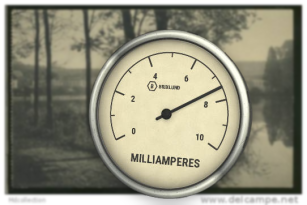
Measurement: 7.5 mA
